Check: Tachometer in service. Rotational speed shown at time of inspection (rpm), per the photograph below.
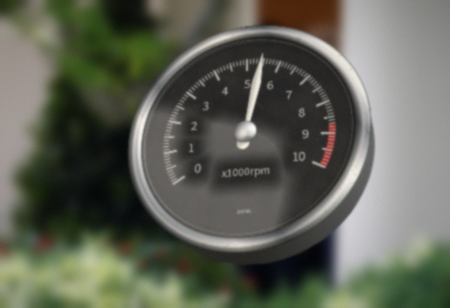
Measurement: 5500 rpm
